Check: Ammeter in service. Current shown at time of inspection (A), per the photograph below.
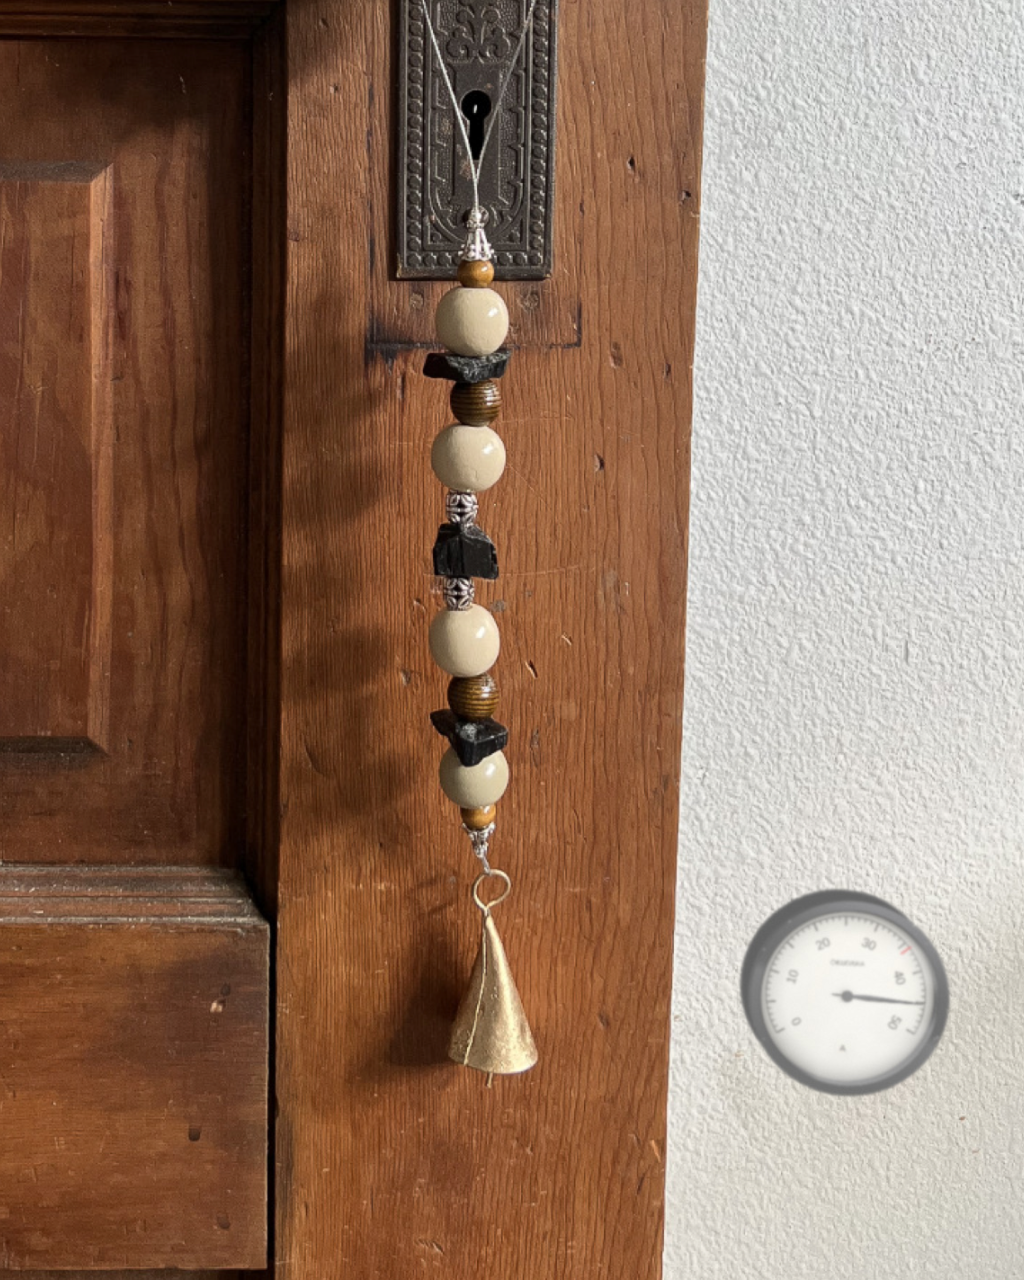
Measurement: 45 A
